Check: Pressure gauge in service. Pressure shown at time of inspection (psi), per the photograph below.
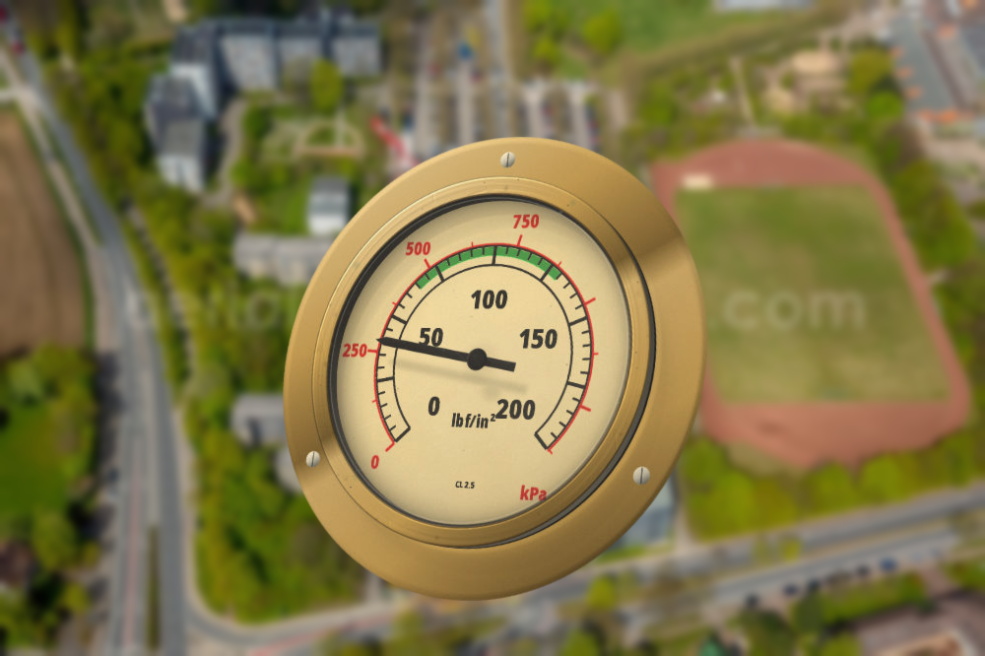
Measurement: 40 psi
